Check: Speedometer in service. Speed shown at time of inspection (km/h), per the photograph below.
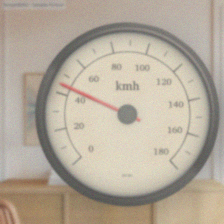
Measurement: 45 km/h
